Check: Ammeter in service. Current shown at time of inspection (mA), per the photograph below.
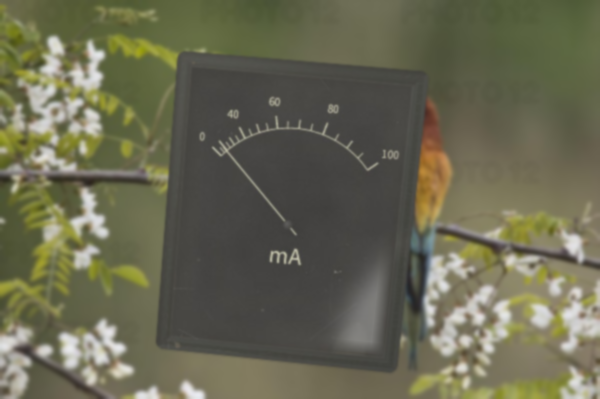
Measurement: 20 mA
